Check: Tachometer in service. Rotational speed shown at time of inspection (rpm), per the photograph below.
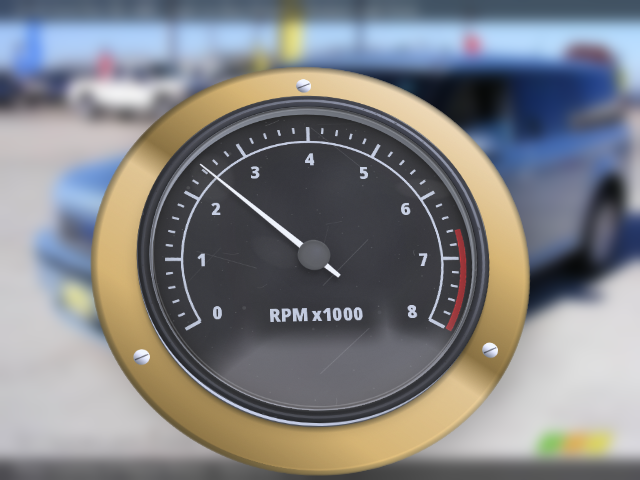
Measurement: 2400 rpm
